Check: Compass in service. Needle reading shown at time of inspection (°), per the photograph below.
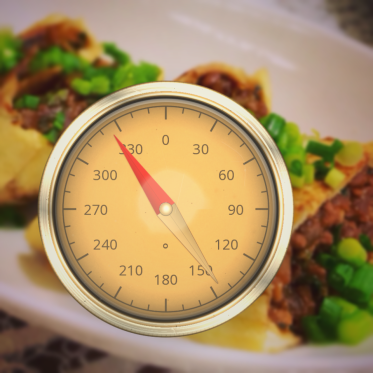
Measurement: 325 °
